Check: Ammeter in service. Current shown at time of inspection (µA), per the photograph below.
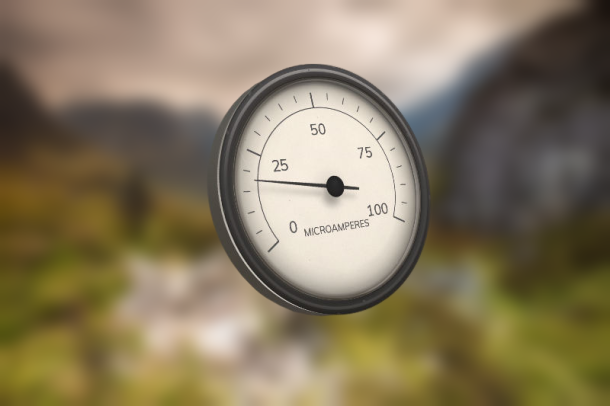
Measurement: 17.5 µA
